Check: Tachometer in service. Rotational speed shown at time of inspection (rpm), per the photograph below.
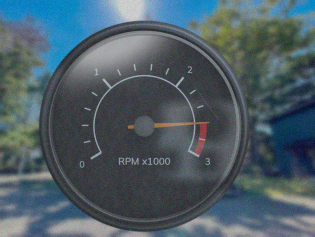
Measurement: 2600 rpm
